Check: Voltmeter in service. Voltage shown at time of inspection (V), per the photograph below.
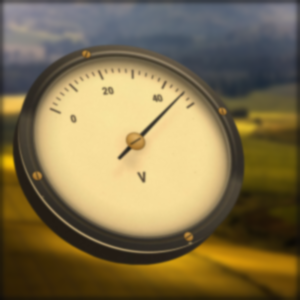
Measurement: 46 V
